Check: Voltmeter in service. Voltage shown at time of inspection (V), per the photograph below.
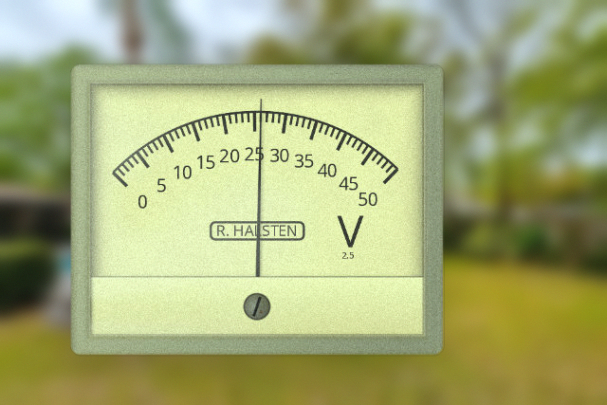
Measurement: 26 V
